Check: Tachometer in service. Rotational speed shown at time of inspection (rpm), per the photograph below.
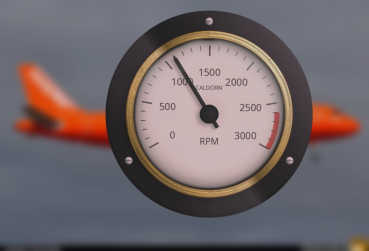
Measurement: 1100 rpm
